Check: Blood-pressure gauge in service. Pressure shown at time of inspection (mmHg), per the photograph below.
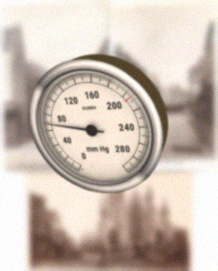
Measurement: 70 mmHg
